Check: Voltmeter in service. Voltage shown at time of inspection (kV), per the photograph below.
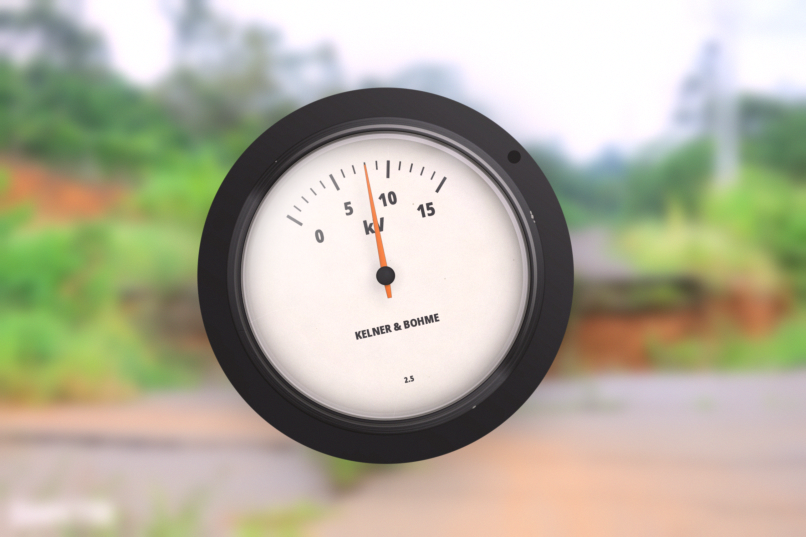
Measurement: 8 kV
